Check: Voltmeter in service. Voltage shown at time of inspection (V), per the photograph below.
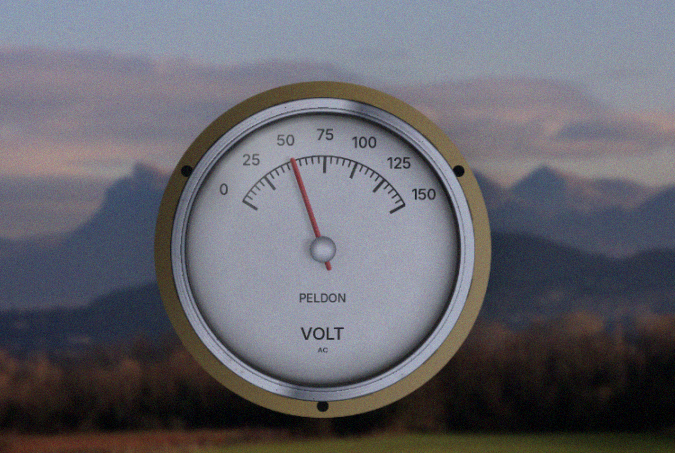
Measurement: 50 V
